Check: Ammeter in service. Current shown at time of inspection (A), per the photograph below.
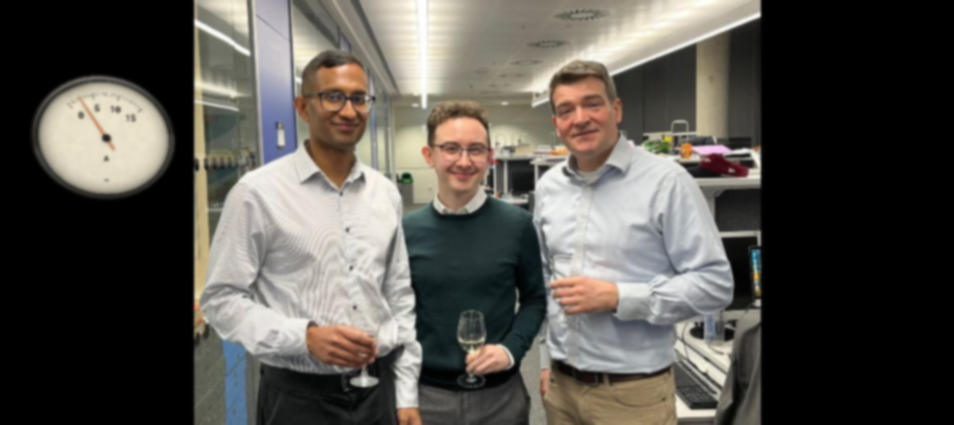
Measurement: 2.5 A
